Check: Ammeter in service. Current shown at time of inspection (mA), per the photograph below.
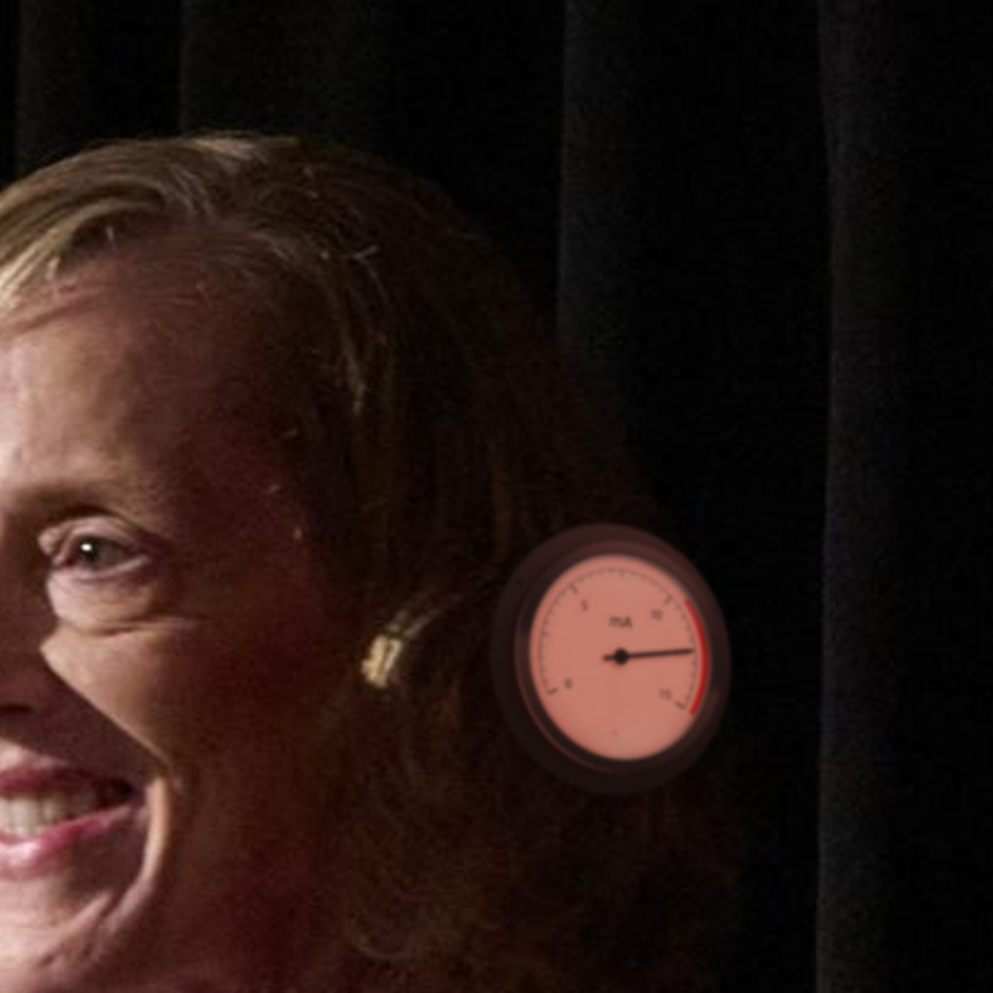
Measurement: 12.5 mA
